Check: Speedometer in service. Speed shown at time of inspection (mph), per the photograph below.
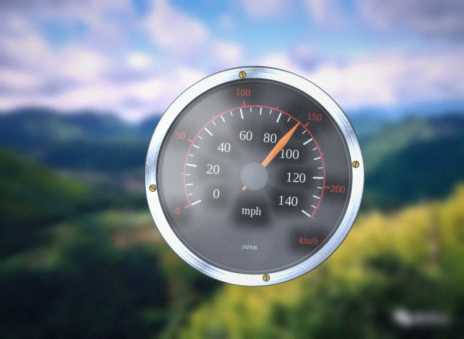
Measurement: 90 mph
